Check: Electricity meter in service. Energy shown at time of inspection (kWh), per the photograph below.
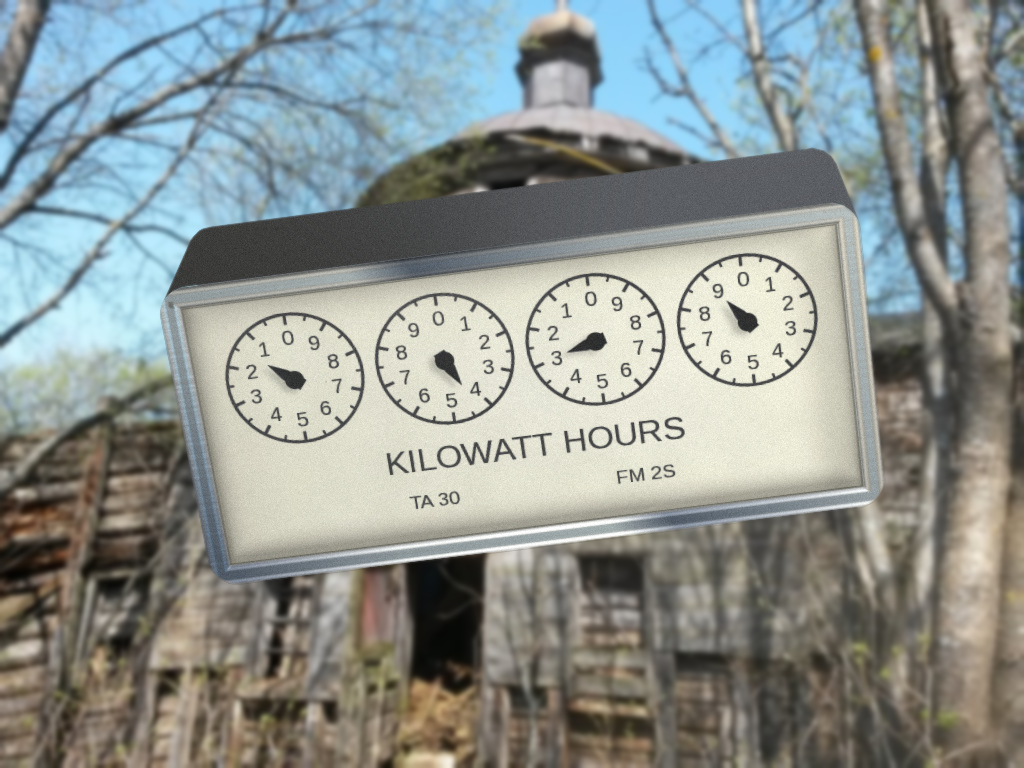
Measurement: 1429 kWh
